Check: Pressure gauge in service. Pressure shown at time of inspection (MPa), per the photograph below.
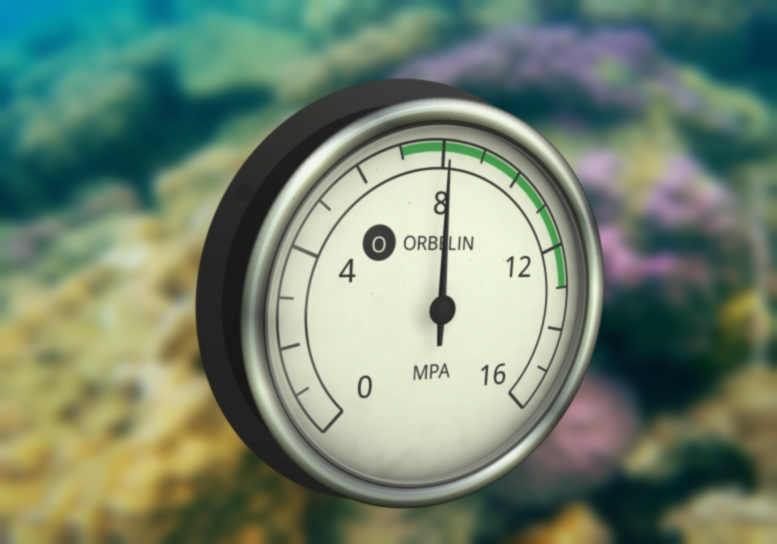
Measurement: 8 MPa
